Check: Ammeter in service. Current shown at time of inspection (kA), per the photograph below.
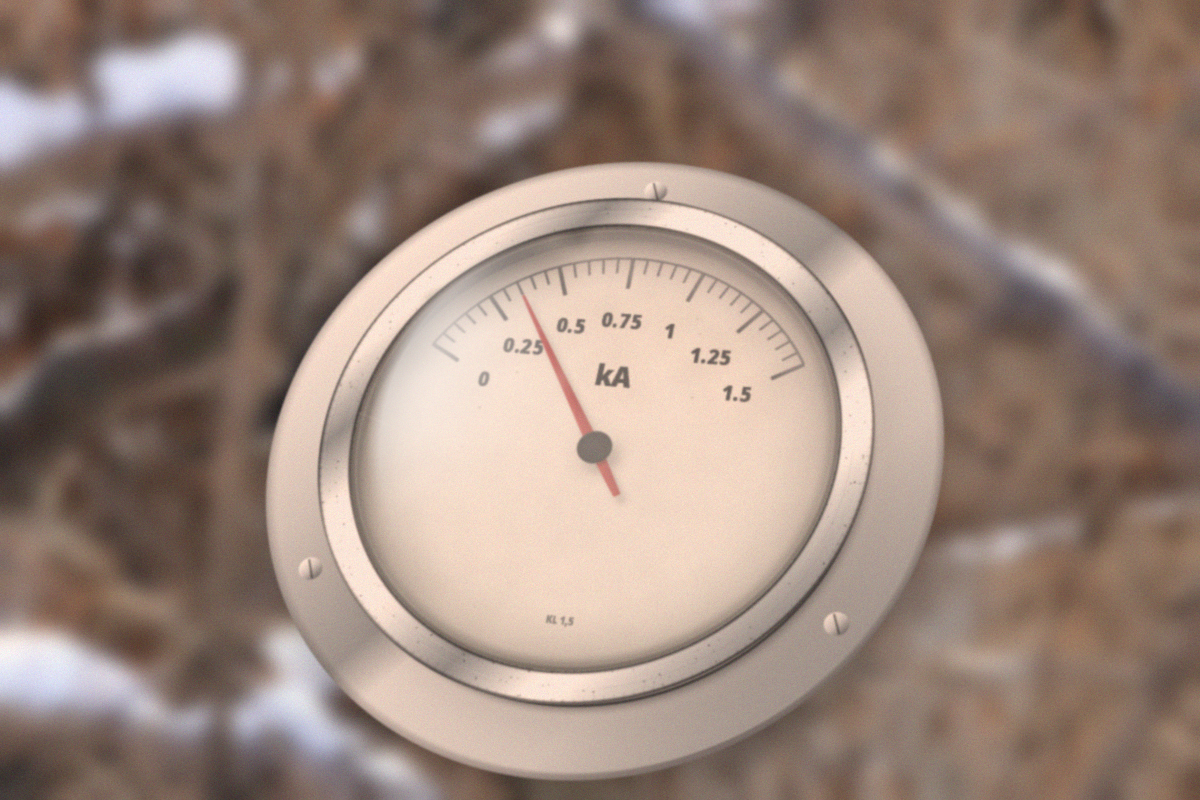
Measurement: 0.35 kA
